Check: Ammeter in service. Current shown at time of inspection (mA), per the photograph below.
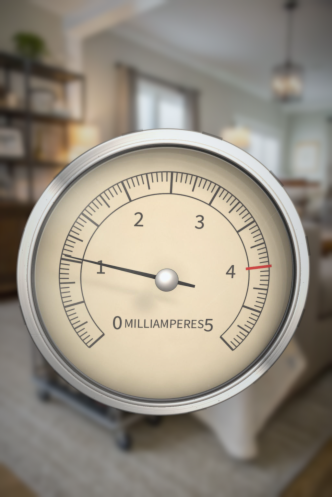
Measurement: 1.05 mA
